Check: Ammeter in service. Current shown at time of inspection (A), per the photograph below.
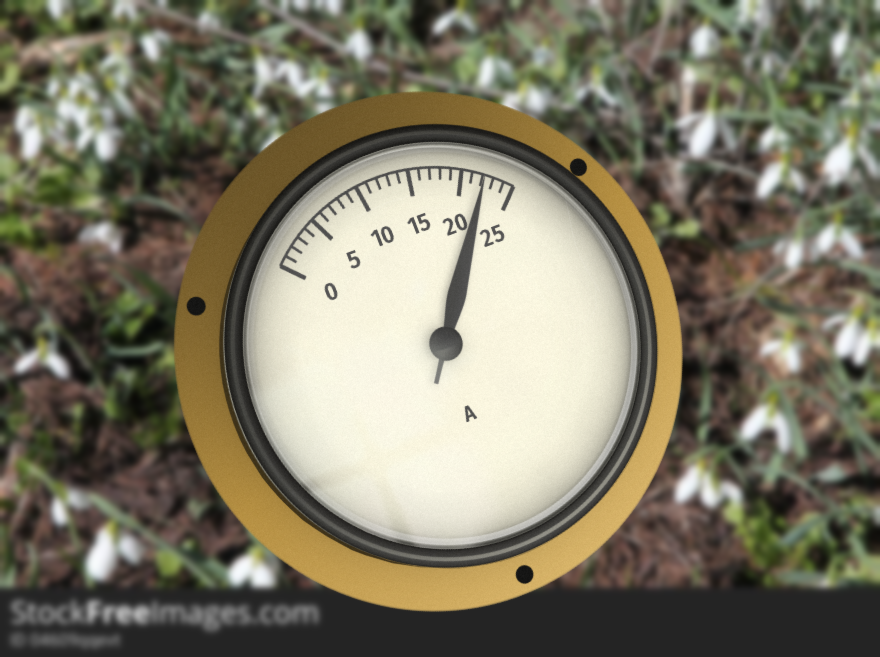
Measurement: 22 A
